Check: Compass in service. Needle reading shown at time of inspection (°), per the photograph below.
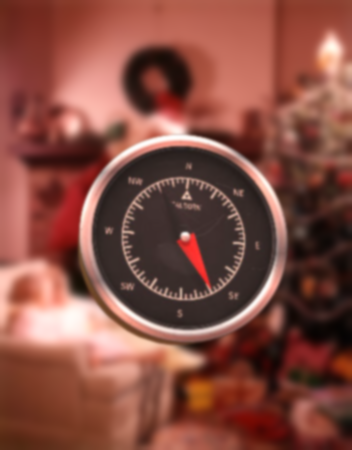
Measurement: 150 °
